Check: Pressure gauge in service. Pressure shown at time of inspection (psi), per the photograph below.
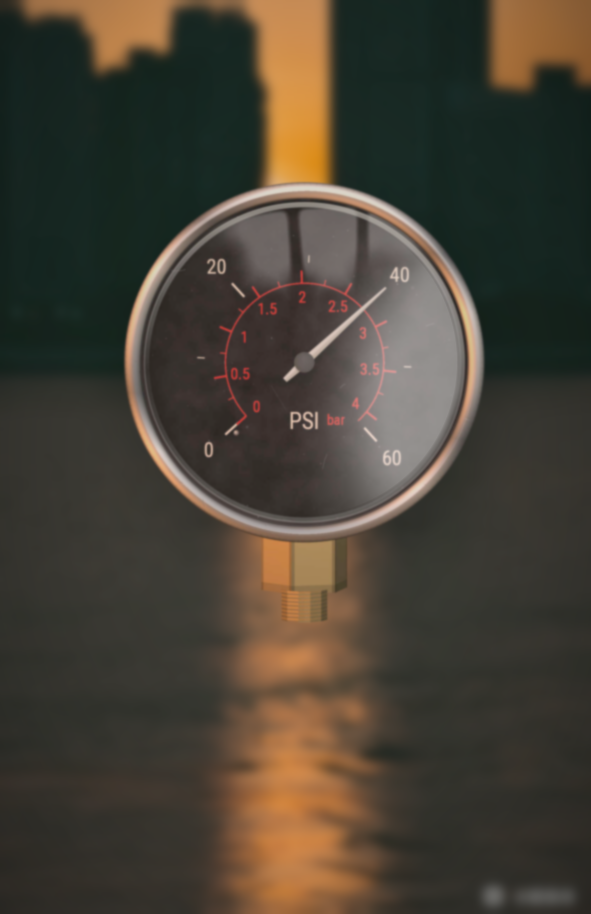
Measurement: 40 psi
